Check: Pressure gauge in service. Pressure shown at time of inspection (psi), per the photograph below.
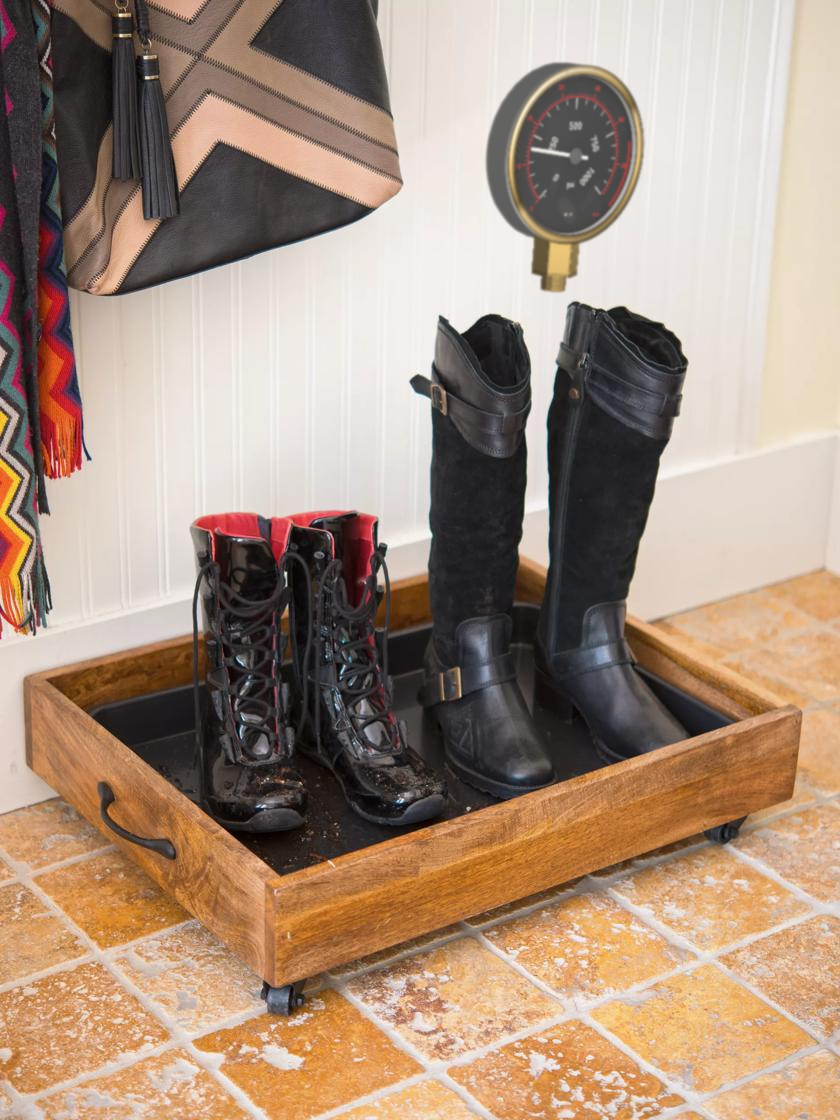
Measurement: 200 psi
